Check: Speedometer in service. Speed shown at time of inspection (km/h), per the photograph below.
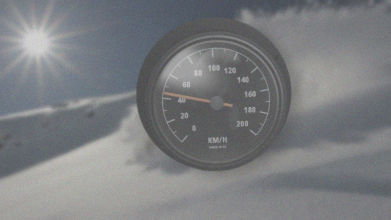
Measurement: 45 km/h
